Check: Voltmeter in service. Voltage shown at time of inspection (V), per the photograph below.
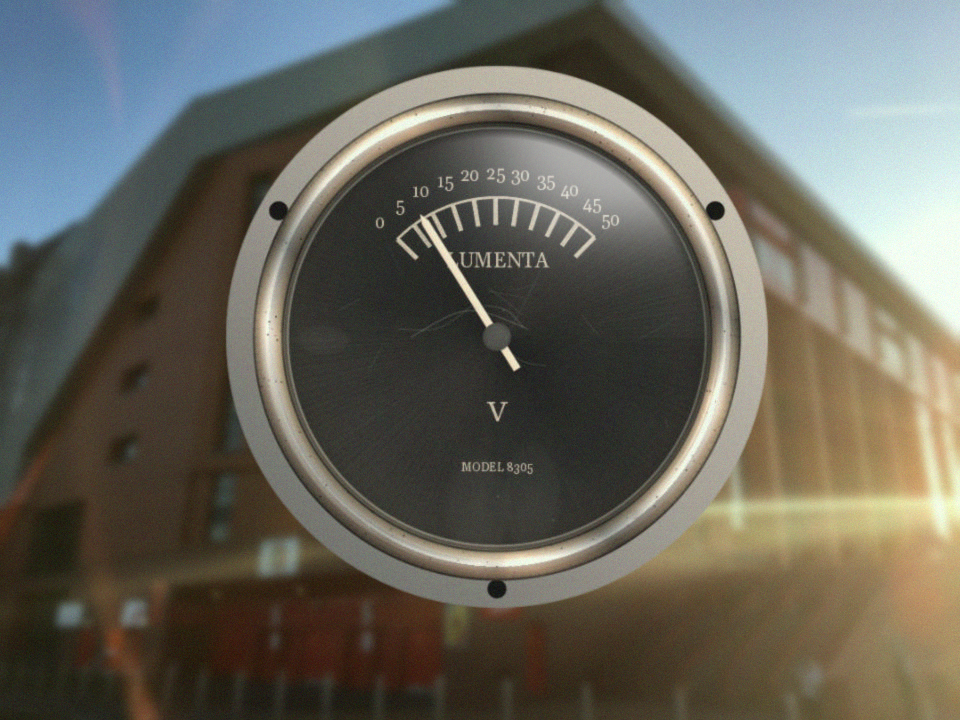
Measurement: 7.5 V
